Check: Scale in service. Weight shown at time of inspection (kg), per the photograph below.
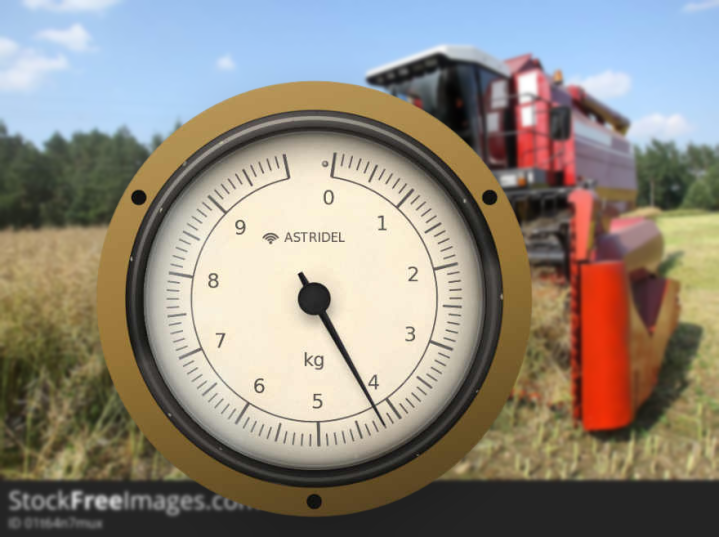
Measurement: 4.2 kg
